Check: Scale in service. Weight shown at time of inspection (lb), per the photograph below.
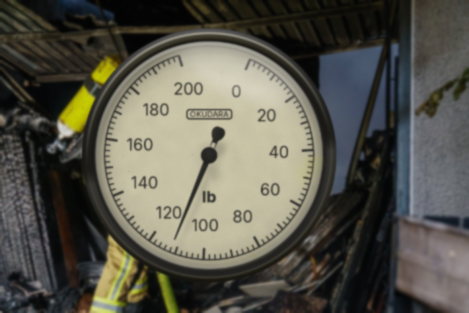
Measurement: 112 lb
